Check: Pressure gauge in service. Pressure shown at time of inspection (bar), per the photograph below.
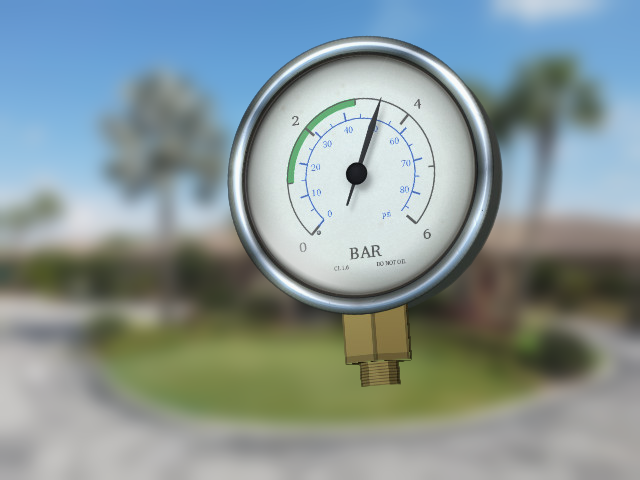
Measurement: 3.5 bar
